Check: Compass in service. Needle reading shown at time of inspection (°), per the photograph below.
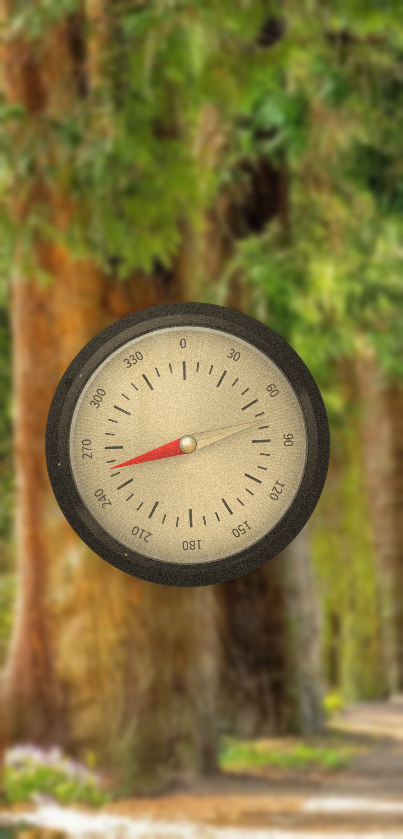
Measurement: 255 °
